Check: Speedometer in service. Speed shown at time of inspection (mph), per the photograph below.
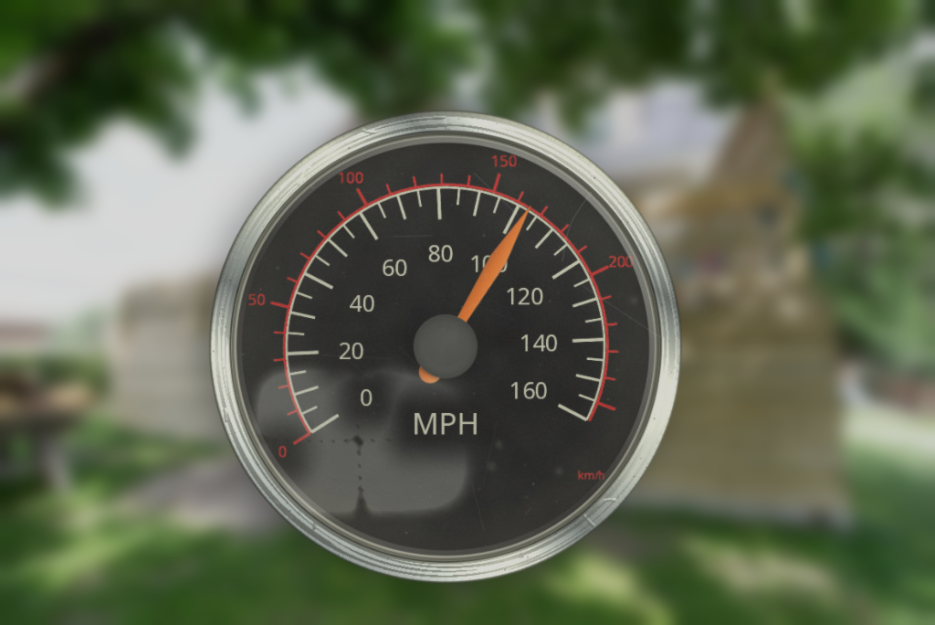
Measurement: 102.5 mph
